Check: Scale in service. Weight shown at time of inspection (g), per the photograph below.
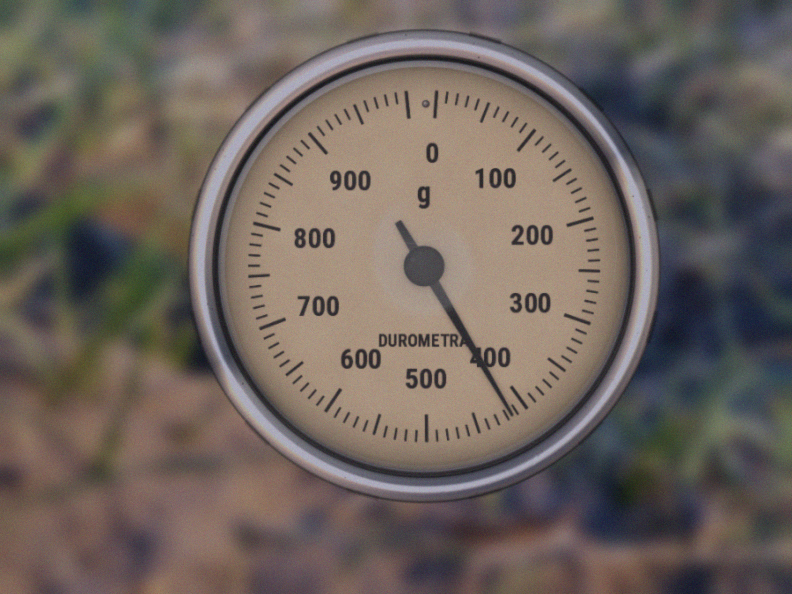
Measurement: 415 g
